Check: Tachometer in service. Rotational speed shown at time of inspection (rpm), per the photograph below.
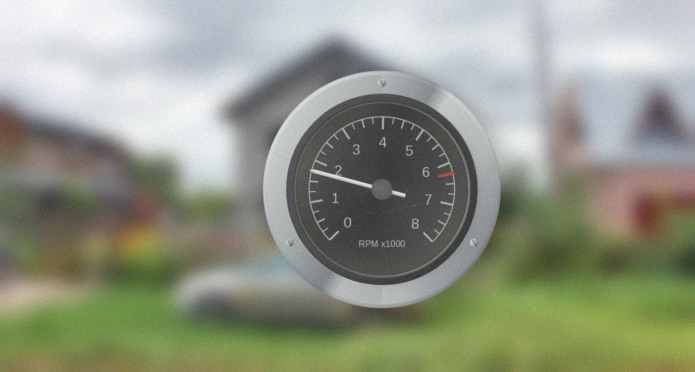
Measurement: 1750 rpm
